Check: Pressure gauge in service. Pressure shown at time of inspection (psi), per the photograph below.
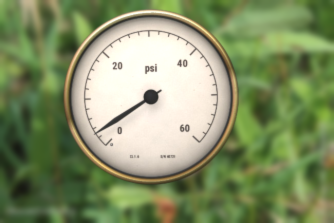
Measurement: 3 psi
